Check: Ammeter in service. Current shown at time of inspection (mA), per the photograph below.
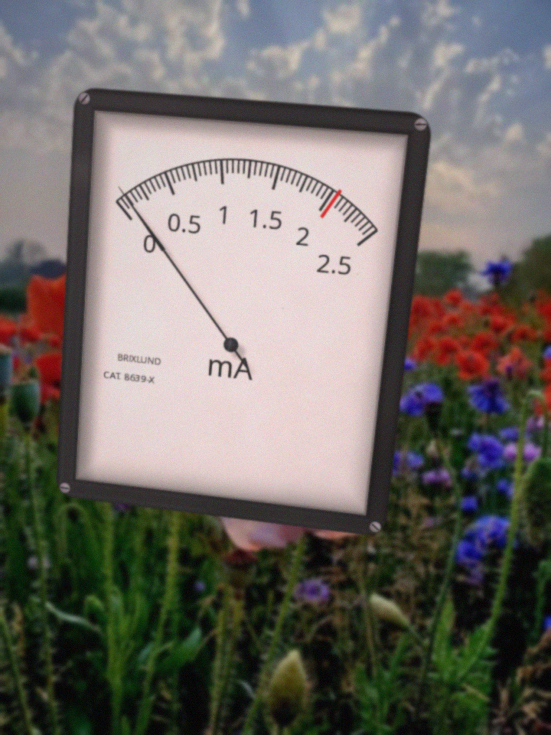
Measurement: 0.1 mA
